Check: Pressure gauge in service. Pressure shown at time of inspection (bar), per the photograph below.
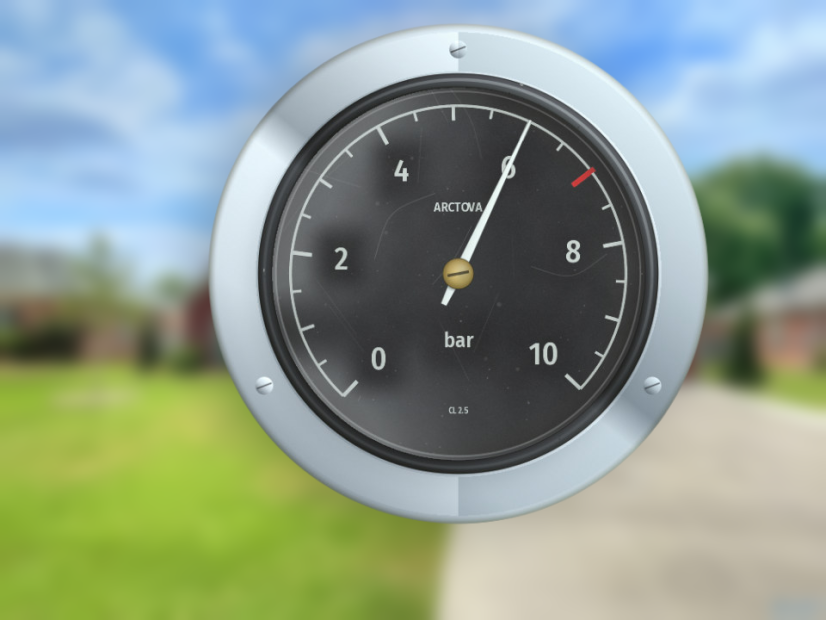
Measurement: 6 bar
